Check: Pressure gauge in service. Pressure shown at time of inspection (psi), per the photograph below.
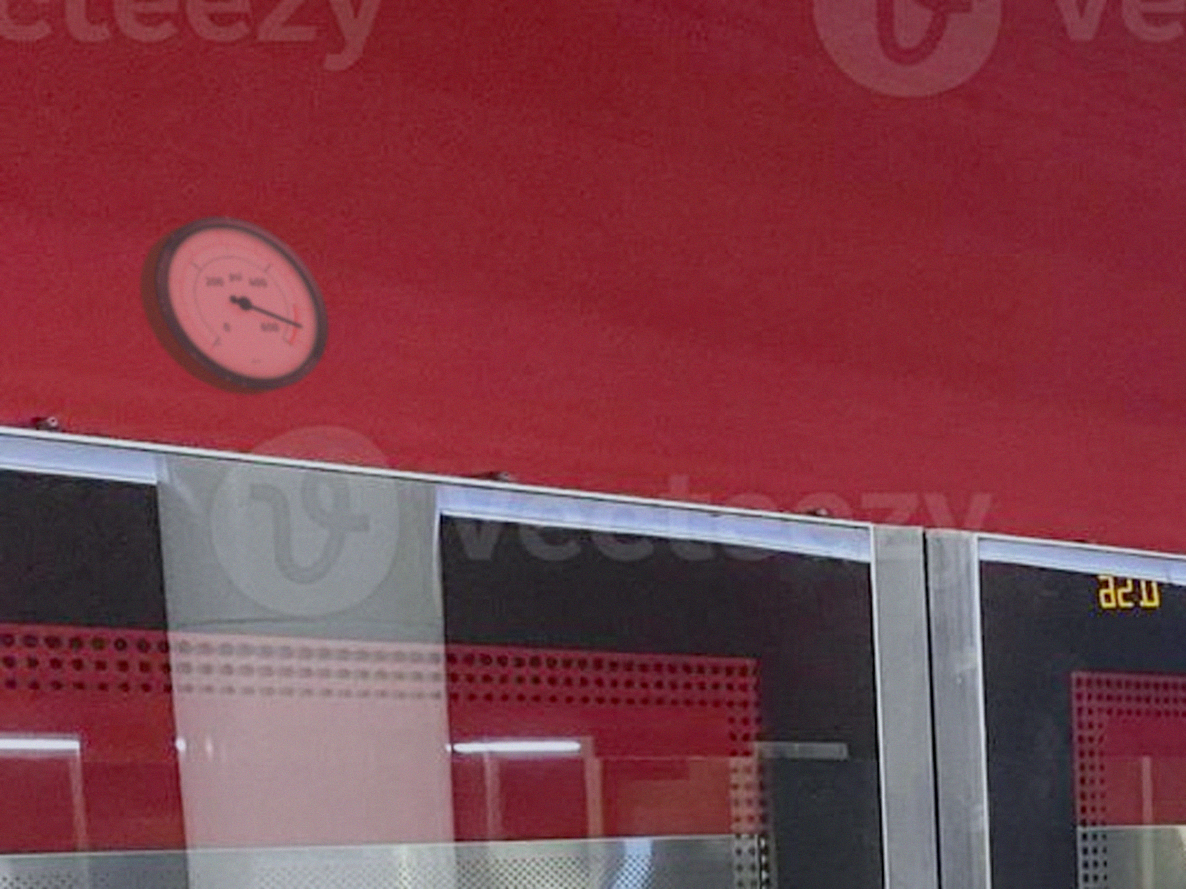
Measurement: 550 psi
